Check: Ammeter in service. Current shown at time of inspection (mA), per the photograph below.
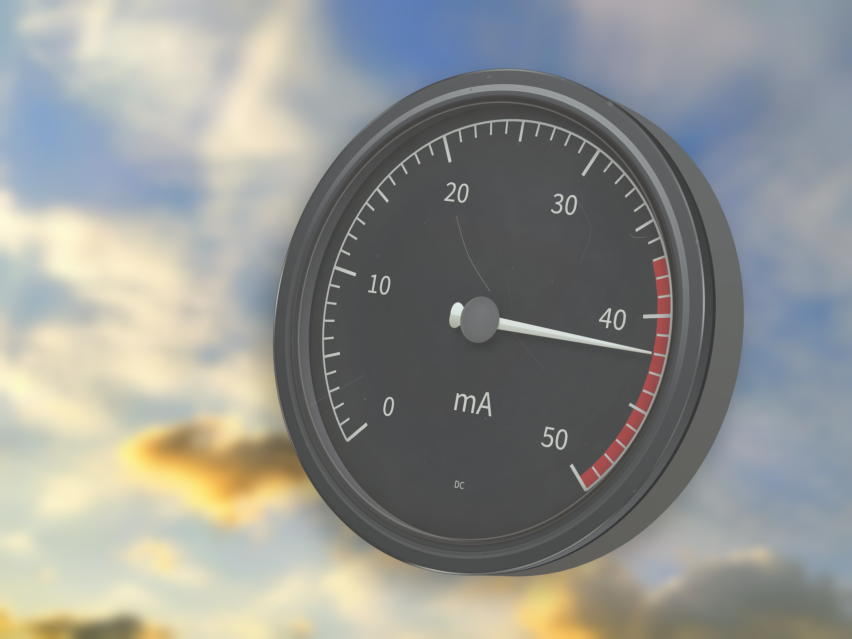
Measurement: 42 mA
